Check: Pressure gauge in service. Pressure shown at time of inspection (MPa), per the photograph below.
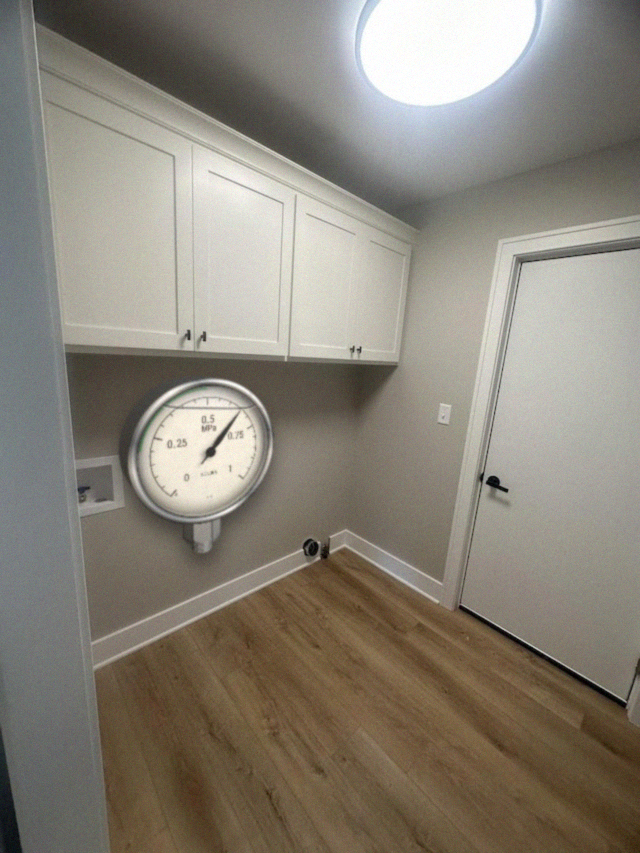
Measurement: 0.65 MPa
